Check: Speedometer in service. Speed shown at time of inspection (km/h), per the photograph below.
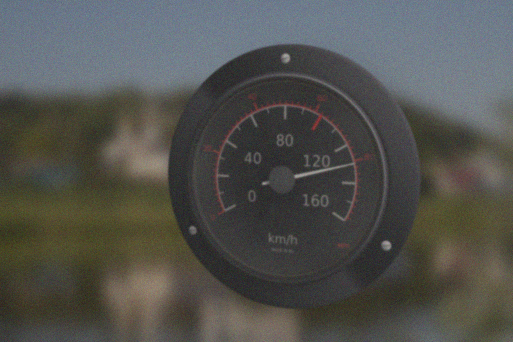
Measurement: 130 km/h
